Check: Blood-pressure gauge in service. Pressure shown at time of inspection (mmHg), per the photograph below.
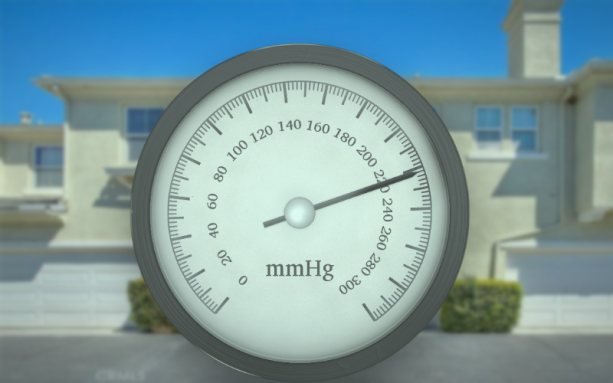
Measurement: 222 mmHg
